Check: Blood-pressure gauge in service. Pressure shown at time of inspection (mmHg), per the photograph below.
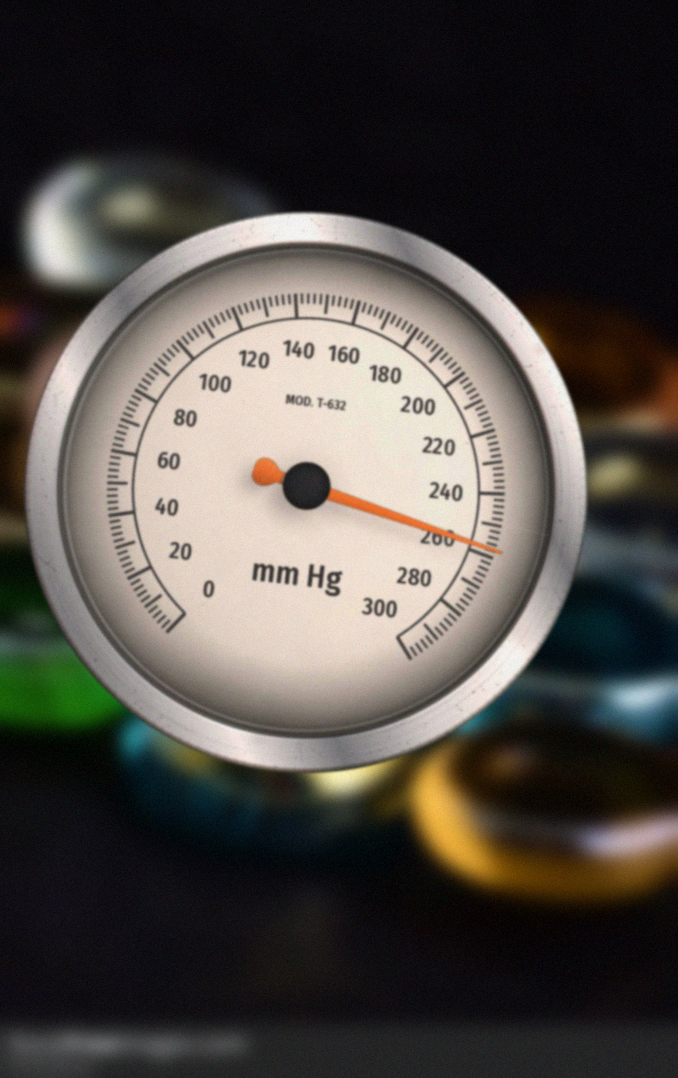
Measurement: 258 mmHg
